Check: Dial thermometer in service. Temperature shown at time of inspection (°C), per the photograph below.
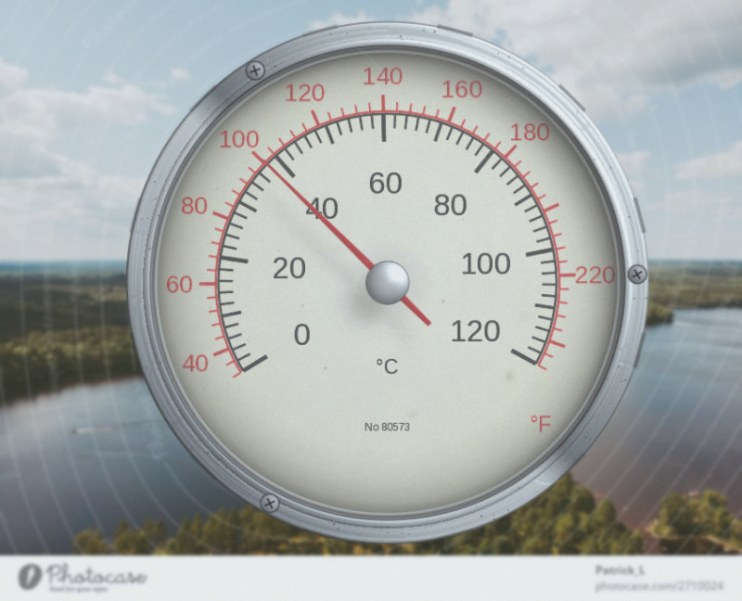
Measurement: 38 °C
